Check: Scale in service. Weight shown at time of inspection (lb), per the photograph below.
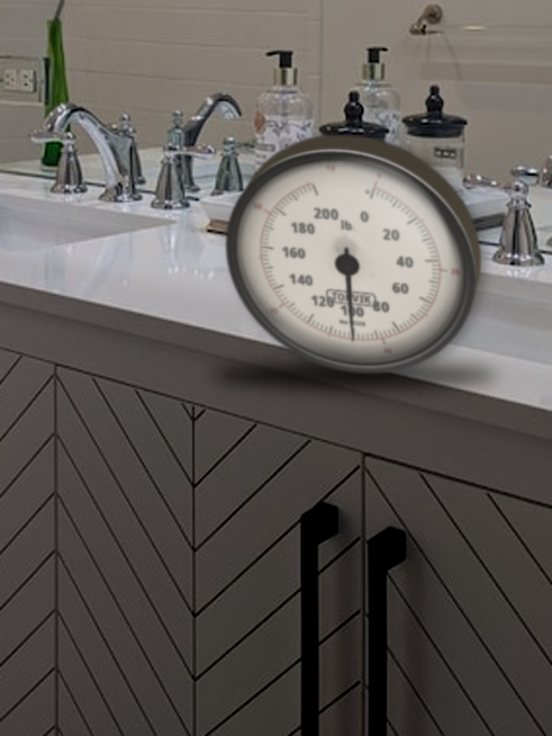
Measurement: 100 lb
